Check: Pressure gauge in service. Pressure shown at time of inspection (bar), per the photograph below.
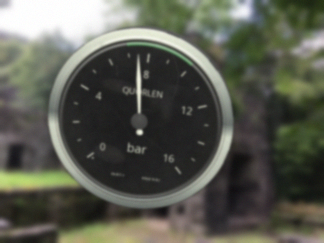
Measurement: 7.5 bar
